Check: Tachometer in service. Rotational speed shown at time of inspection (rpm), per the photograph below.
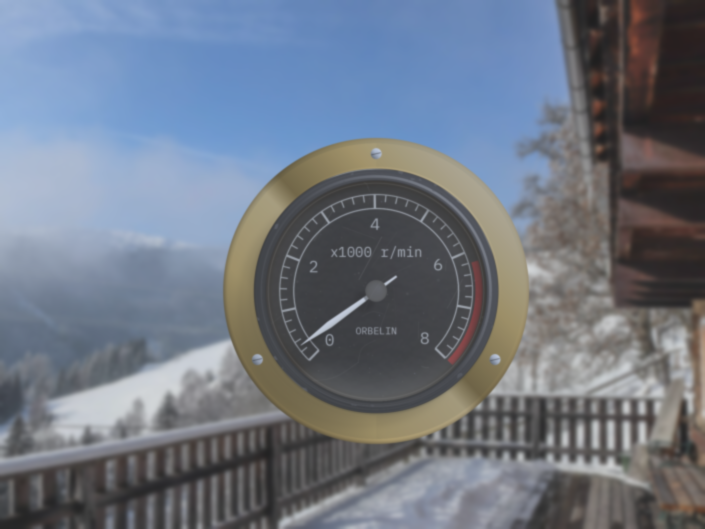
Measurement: 300 rpm
